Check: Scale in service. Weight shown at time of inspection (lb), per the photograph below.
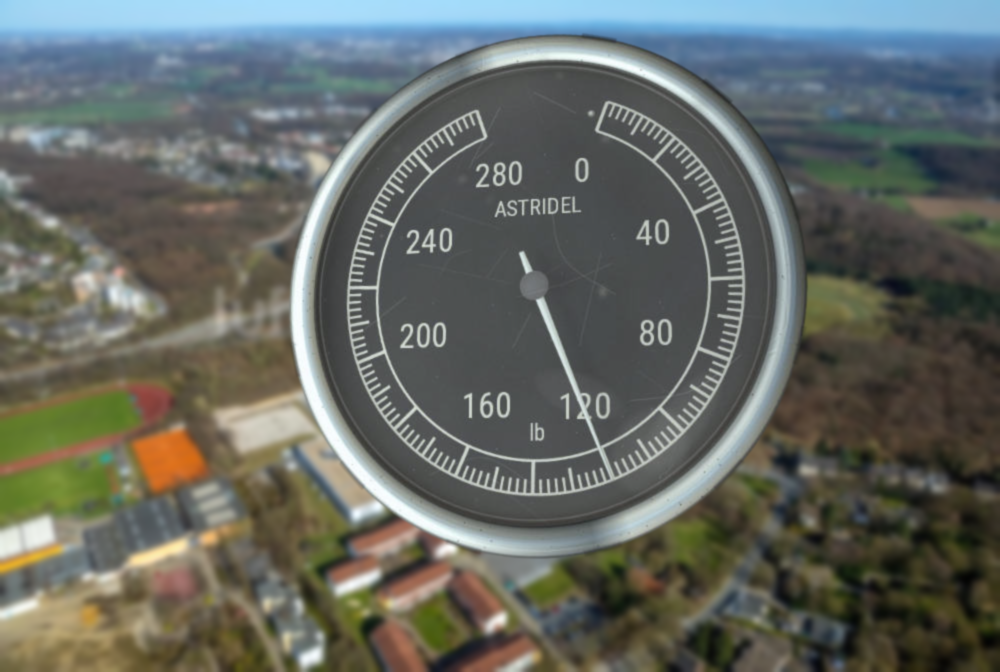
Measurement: 120 lb
